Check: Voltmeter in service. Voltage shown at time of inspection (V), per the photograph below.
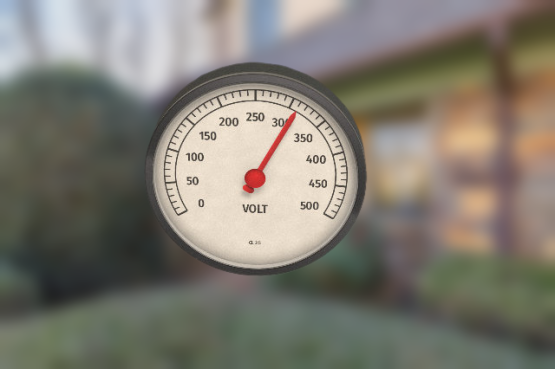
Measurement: 310 V
